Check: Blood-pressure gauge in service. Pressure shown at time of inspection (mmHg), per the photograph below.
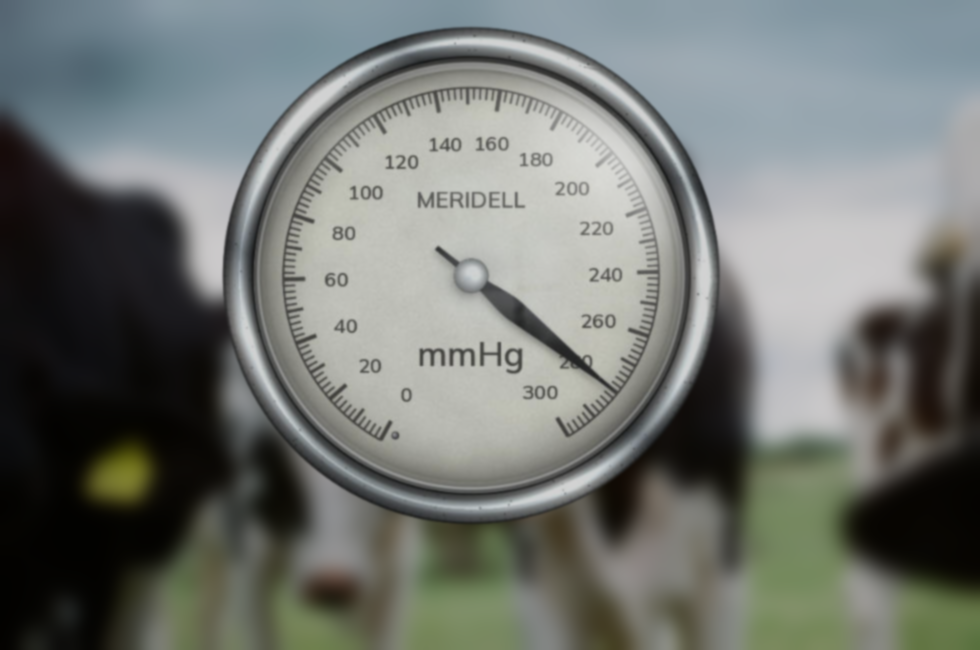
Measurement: 280 mmHg
